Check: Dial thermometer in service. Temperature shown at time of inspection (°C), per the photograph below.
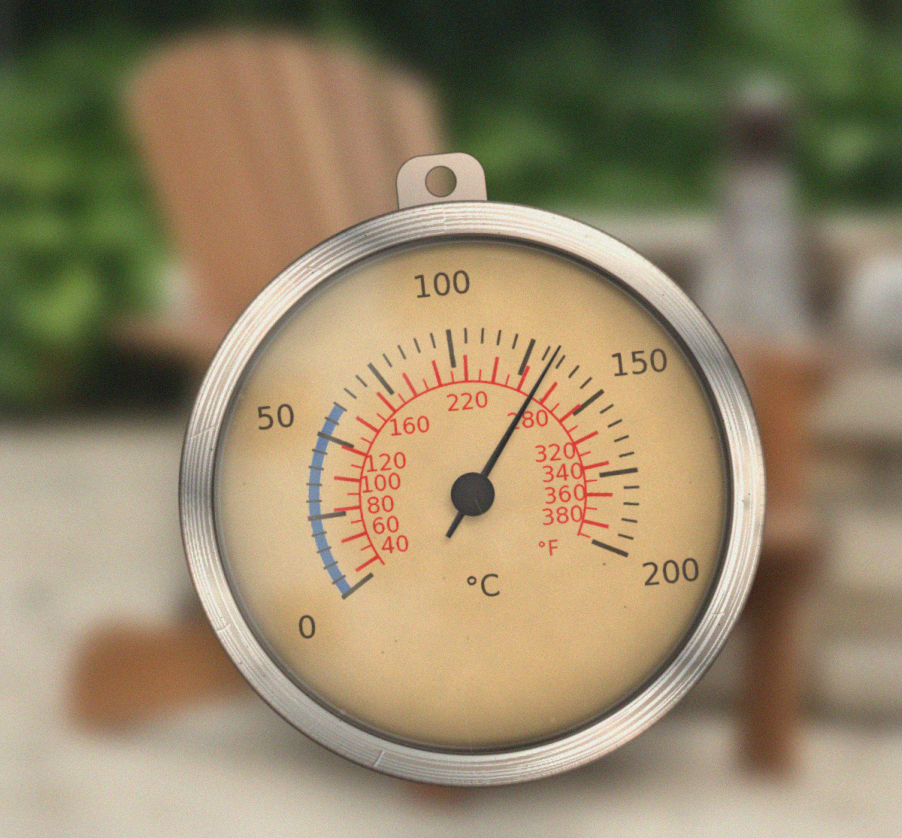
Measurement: 132.5 °C
